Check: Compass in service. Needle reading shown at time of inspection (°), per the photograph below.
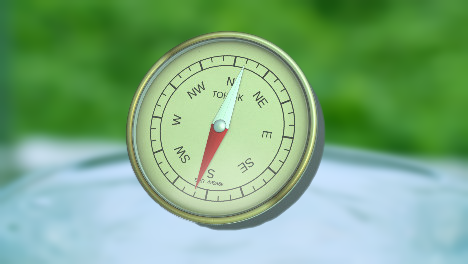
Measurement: 190 °
